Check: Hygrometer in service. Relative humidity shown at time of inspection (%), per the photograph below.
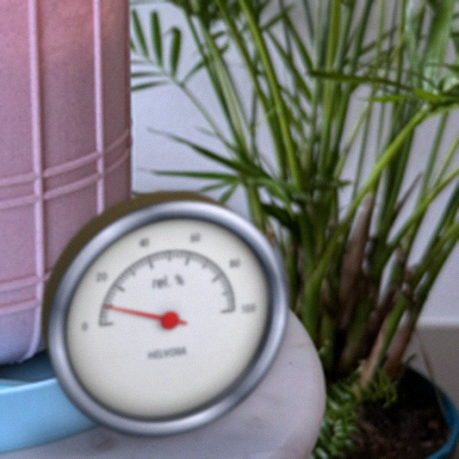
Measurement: 10 %
